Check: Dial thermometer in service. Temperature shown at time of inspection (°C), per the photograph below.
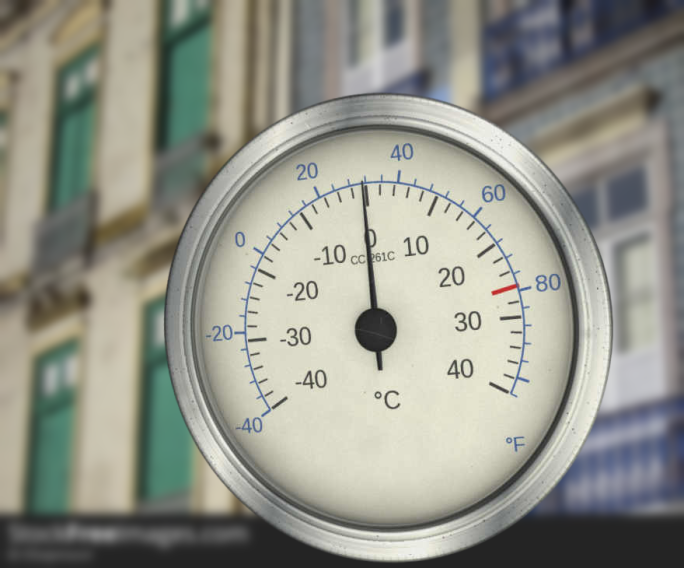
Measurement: 0 °C
